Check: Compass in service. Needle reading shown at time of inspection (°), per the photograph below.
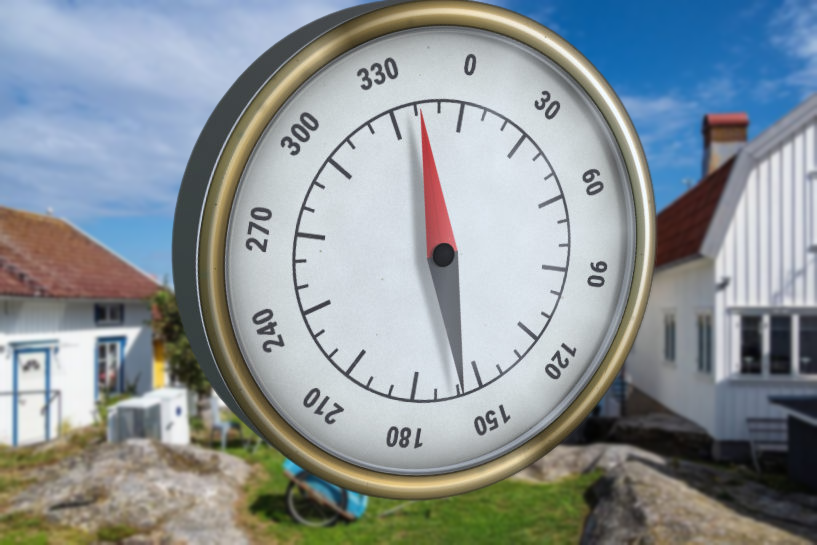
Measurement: 340 °
